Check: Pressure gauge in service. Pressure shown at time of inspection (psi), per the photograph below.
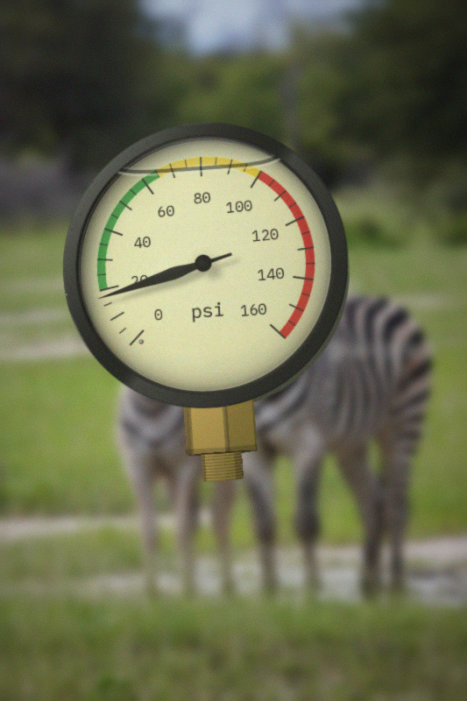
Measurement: 17.5 psi
